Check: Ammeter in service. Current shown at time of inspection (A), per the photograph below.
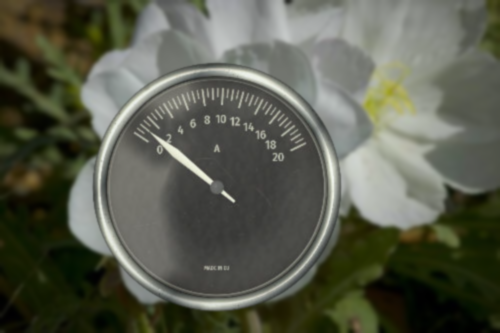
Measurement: 1 A
